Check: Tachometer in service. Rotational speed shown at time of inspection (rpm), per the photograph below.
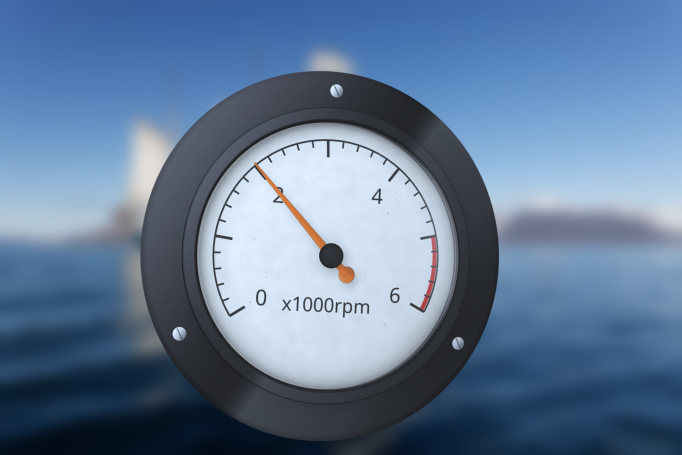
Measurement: 2000 rpm
